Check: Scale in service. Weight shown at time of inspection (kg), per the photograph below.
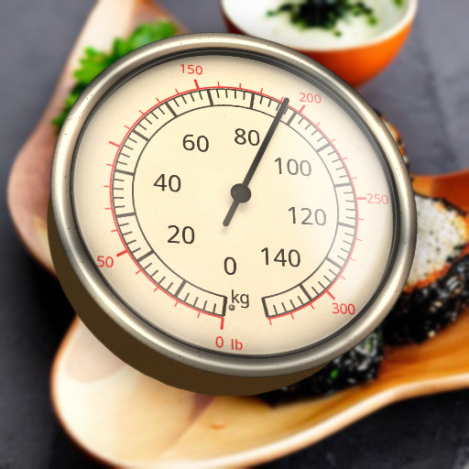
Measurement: 87 kg
